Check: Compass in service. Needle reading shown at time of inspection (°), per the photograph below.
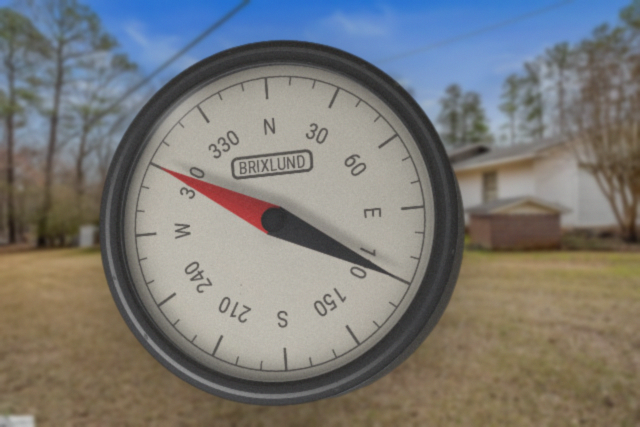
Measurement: 300 °
